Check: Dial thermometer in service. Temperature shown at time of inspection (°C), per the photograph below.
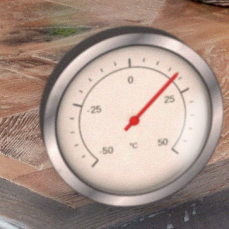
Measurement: 17.5 °C
